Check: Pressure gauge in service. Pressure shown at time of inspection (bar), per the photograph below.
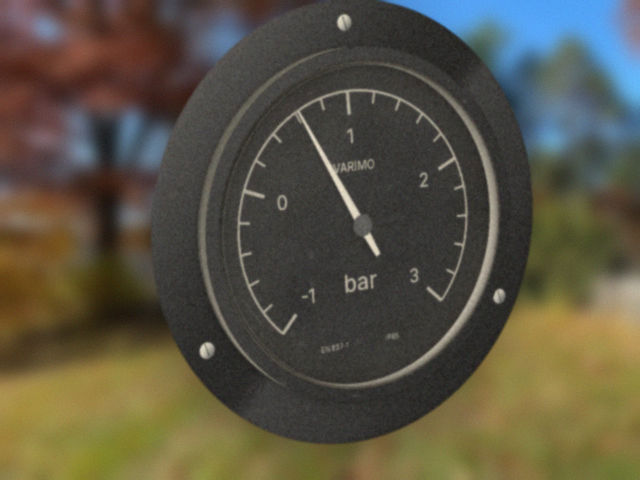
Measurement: 0.6 bar
